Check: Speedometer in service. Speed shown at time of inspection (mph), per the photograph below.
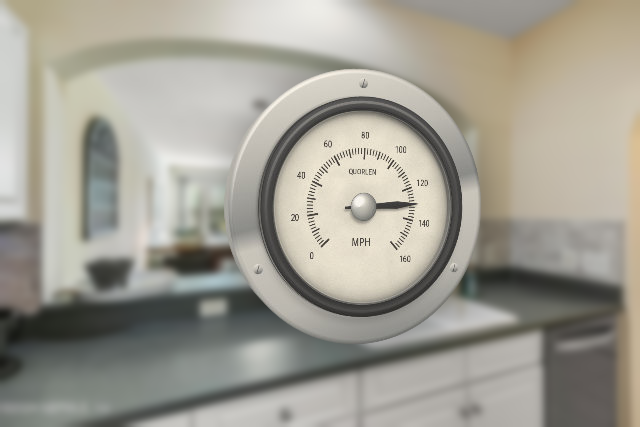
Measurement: 130 mph
